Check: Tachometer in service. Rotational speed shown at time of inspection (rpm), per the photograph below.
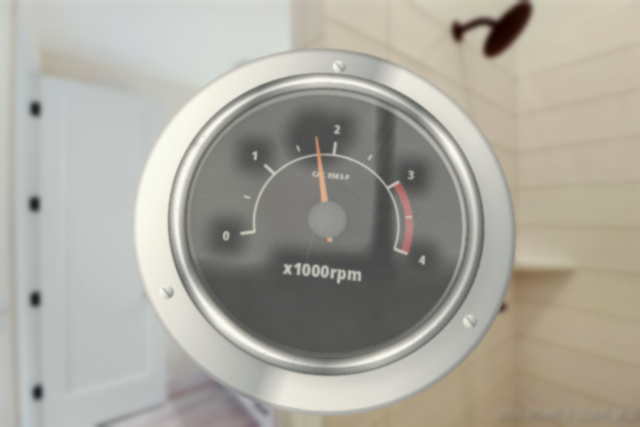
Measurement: 1750 rpm
